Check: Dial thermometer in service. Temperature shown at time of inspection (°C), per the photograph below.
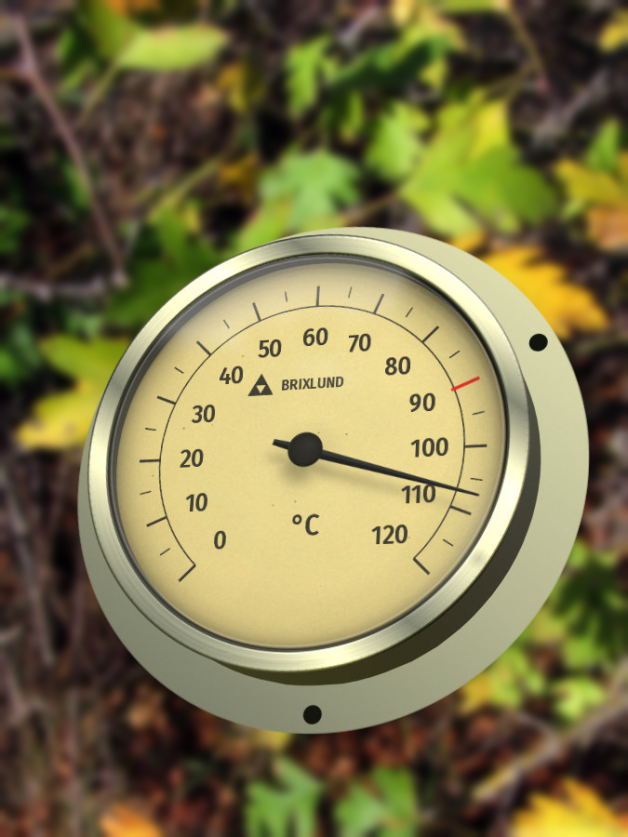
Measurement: 107.5 °C
